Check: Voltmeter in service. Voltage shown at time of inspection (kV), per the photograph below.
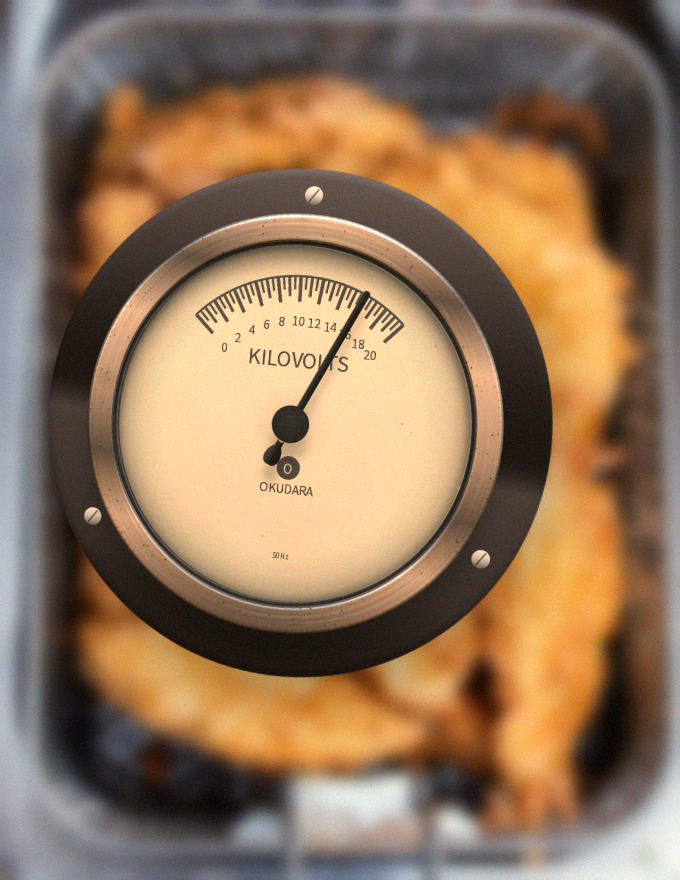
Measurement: 16 kV
